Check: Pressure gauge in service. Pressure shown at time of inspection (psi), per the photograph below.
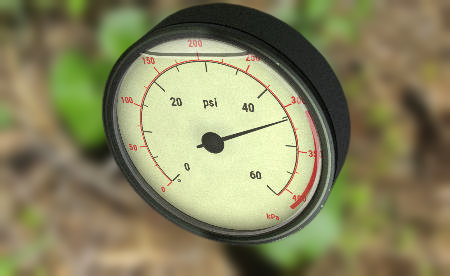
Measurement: 45 psi
